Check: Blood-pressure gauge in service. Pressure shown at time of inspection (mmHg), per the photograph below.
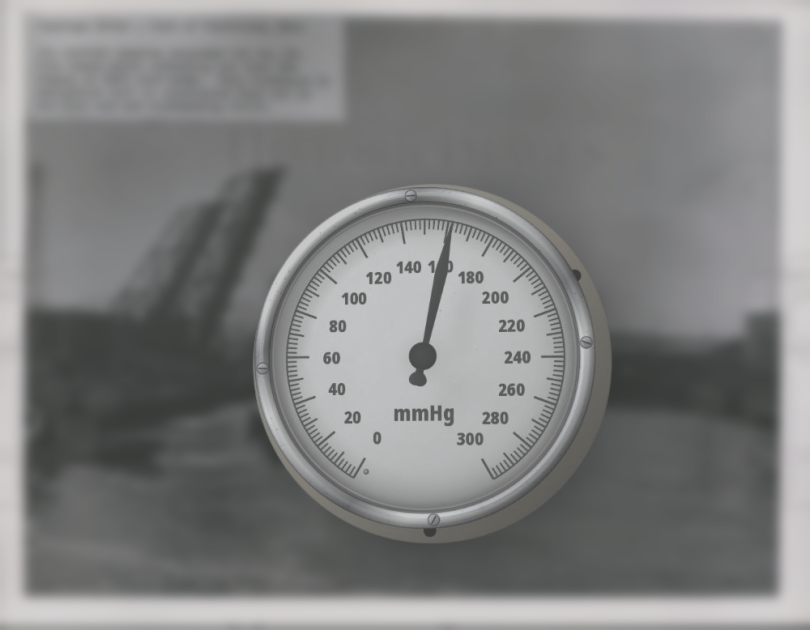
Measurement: 162 mmHg
